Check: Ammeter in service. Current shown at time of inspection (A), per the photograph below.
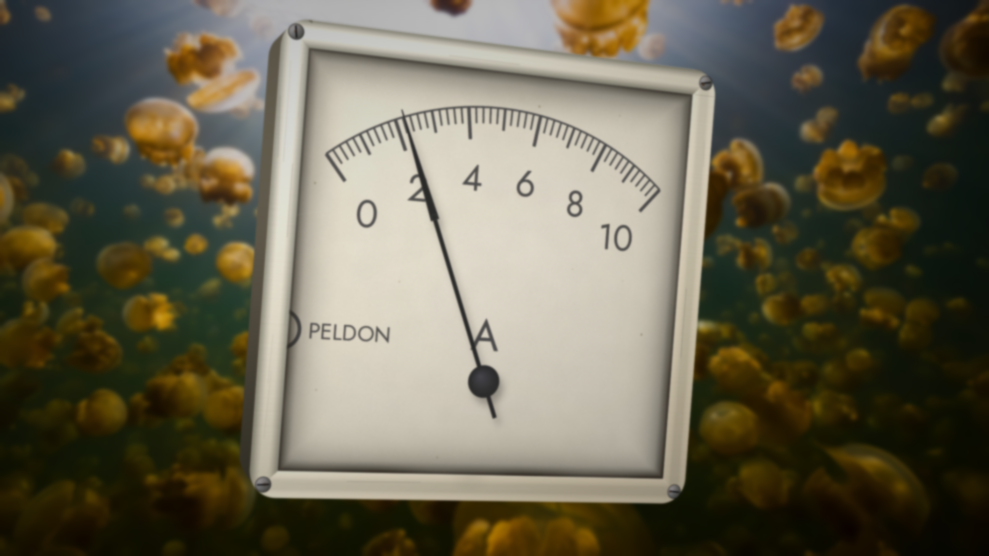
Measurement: 2.2 A
